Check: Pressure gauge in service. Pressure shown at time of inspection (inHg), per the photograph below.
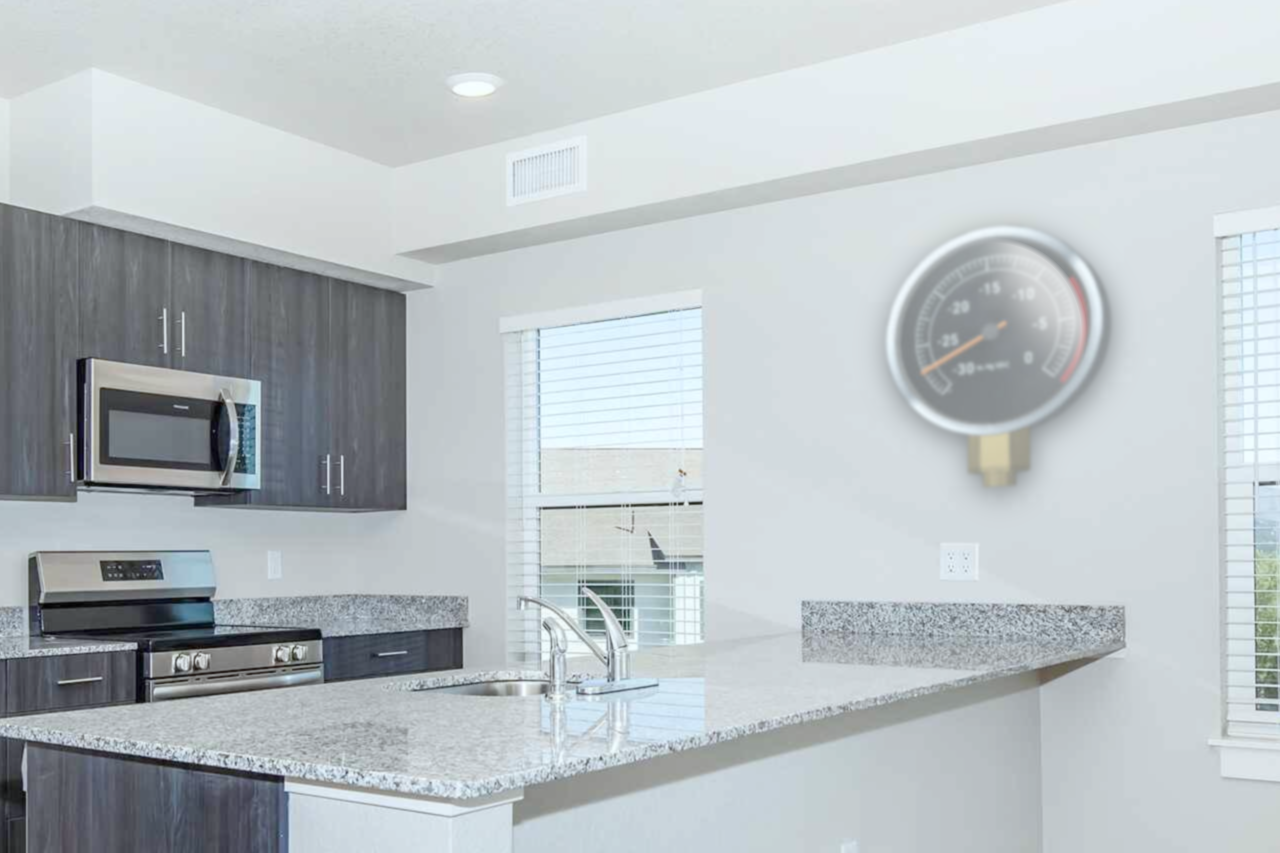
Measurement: -27.5 inHg
